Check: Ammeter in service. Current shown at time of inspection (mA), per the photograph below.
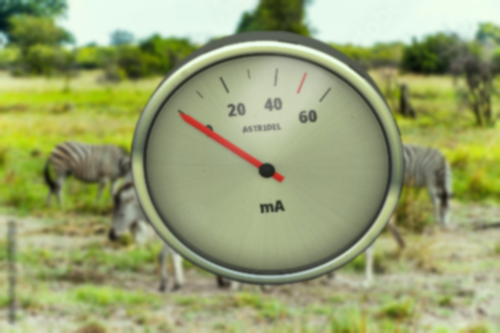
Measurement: 0 mA
